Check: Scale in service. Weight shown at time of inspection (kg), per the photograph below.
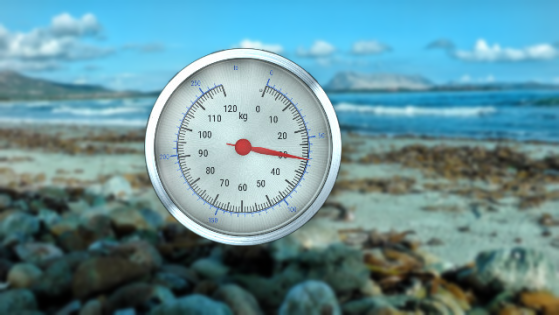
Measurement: 30 kg
